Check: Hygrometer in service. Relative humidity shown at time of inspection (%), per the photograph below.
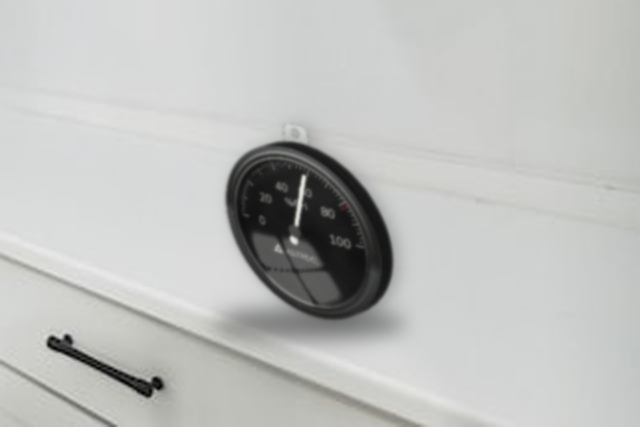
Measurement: 60 %
